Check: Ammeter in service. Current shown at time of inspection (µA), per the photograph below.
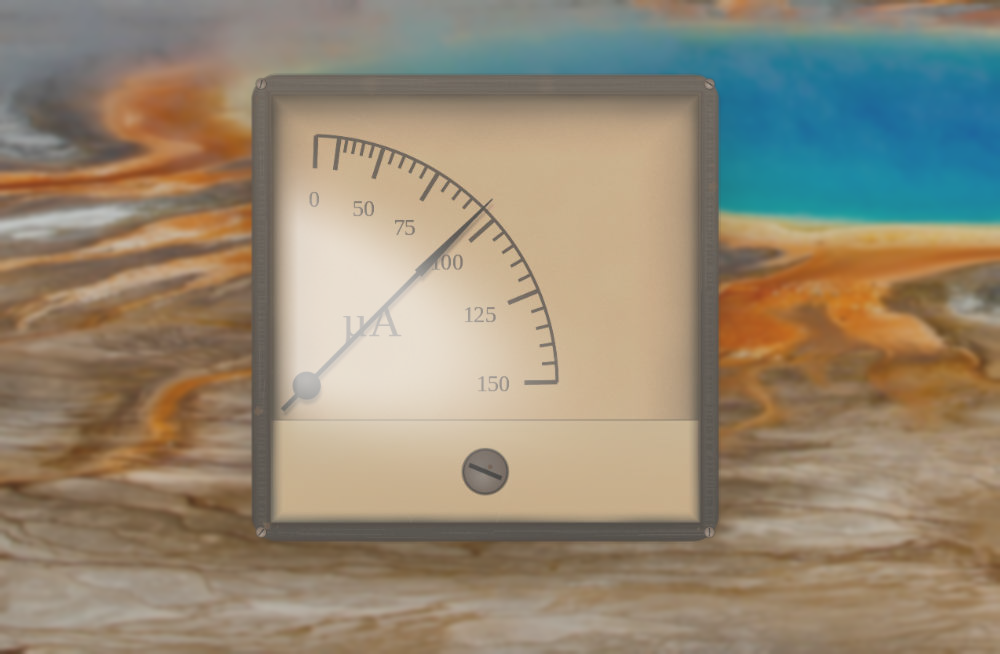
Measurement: 95 µA
